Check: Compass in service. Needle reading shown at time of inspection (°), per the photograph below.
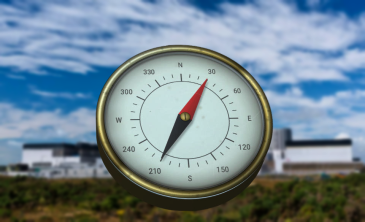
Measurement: 30 °
